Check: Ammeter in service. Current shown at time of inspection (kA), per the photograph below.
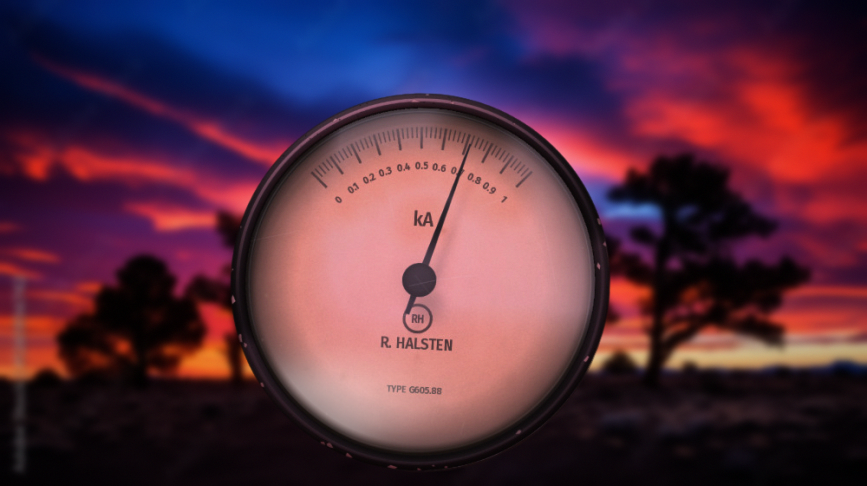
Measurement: 0.72 kA
